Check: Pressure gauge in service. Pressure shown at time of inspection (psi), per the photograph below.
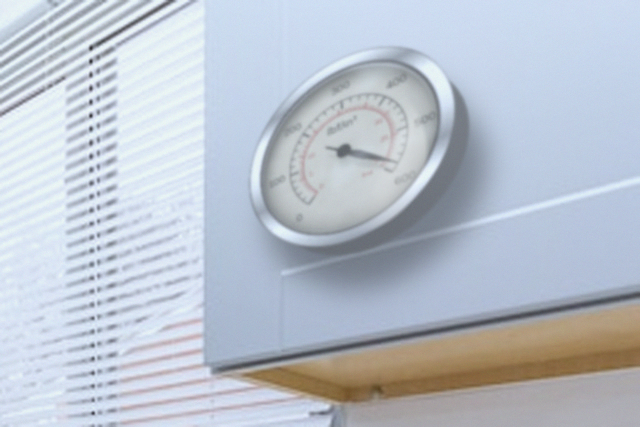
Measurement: 580 psi
